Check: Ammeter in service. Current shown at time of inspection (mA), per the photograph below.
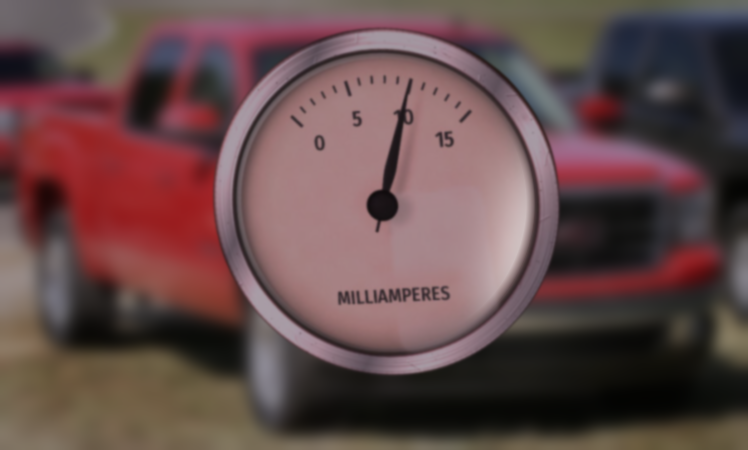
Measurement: 10 mA
